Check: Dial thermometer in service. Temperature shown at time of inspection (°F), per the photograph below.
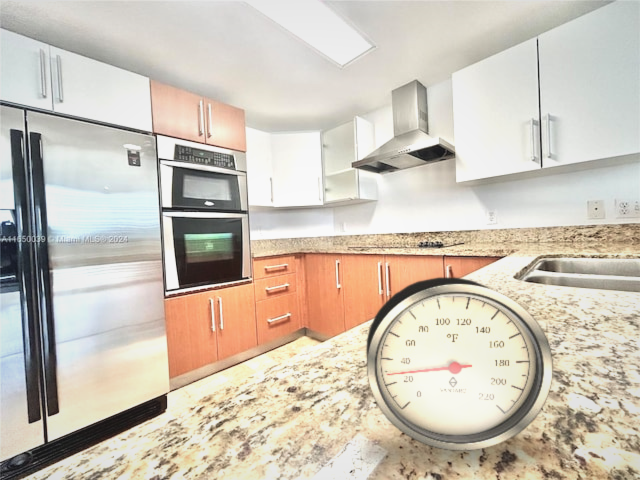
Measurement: 30 °F
